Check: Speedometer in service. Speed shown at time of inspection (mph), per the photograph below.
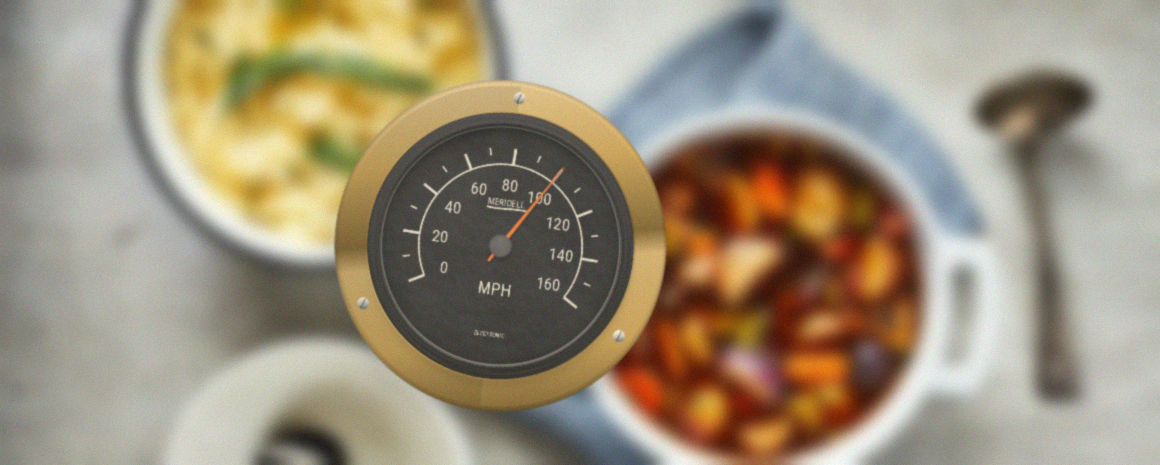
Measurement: 100 mph
